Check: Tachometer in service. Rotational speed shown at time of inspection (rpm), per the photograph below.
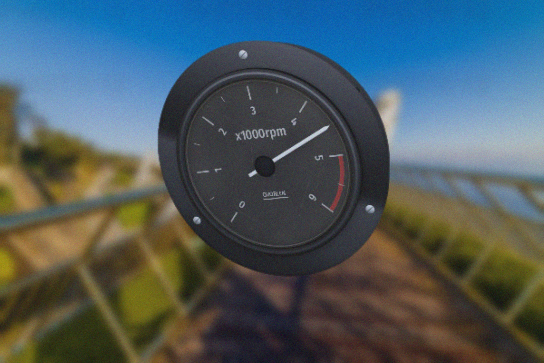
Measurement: 4500 rpm
